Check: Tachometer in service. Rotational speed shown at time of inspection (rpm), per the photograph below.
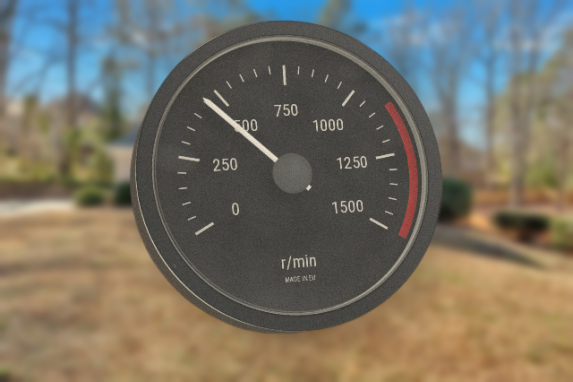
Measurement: 450 rpm
